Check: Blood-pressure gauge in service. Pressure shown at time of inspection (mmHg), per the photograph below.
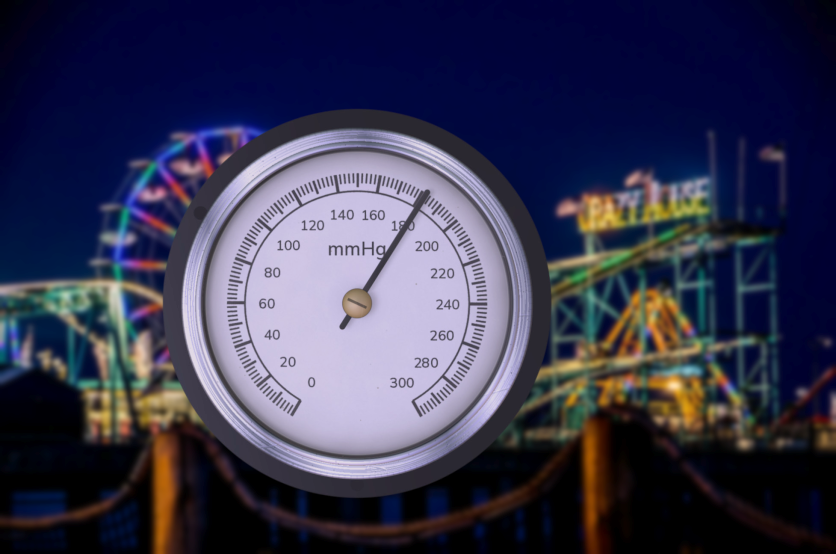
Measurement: 182 mmHg
